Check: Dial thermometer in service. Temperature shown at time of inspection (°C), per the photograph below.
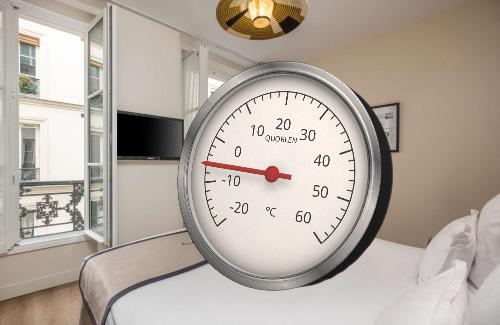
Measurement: -6 °C
